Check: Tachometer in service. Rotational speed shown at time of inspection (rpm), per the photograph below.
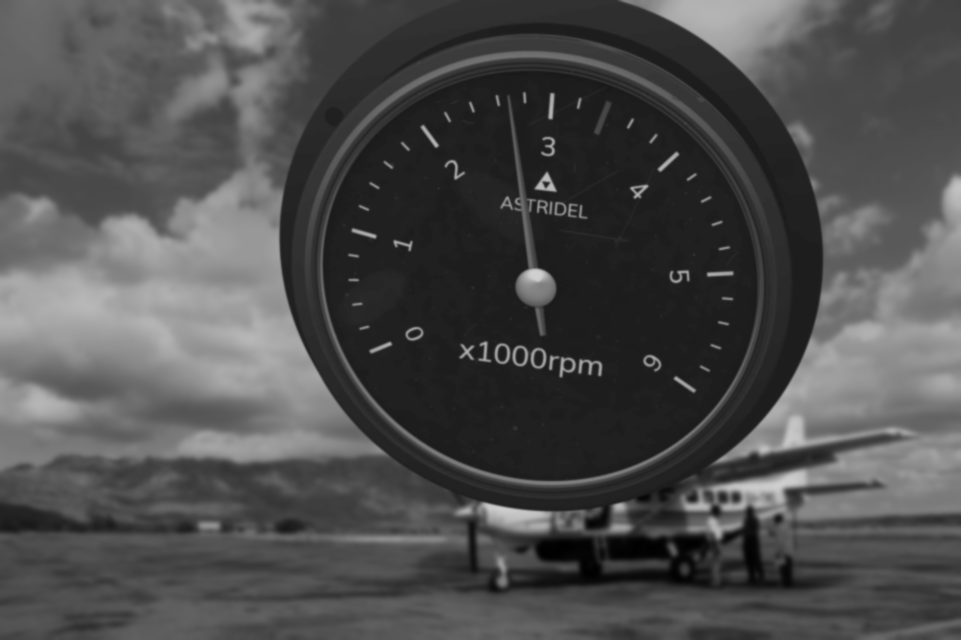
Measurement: 2700 rpm
